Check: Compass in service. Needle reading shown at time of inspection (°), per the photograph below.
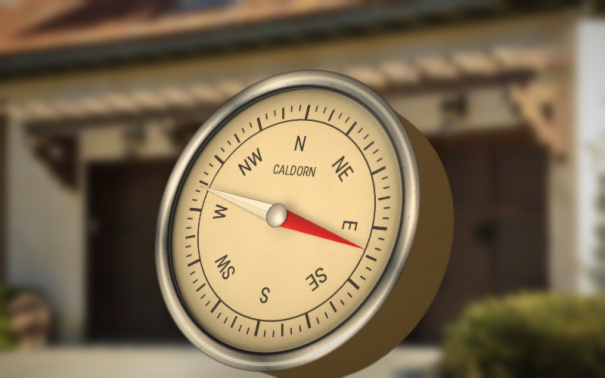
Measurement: 102.5 °
